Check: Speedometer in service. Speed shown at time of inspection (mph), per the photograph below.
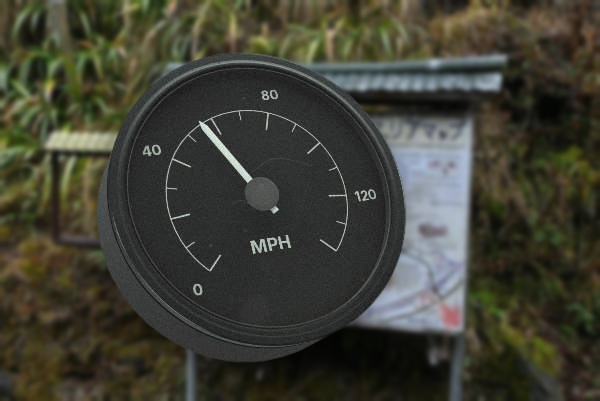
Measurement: 55 mph
